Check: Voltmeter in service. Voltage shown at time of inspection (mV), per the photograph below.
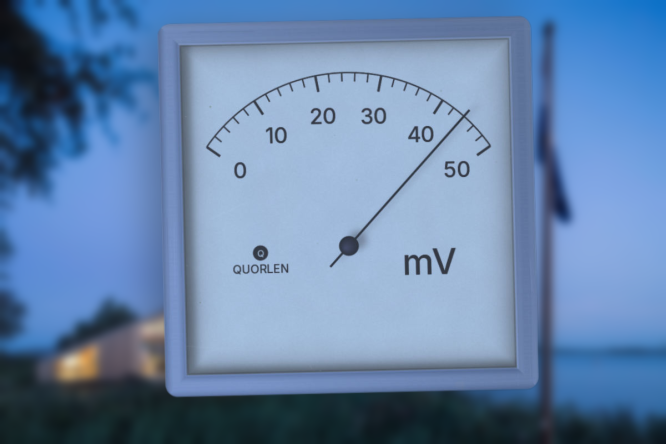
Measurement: 44 mV
